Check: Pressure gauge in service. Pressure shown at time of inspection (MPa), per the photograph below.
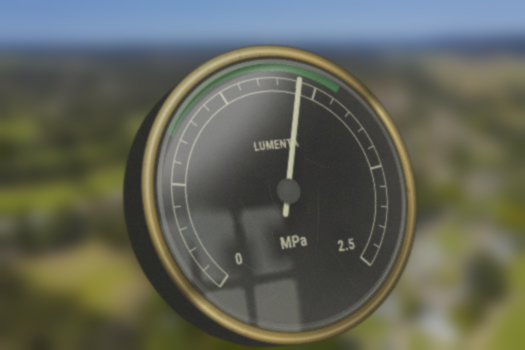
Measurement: 1.4 MPa
